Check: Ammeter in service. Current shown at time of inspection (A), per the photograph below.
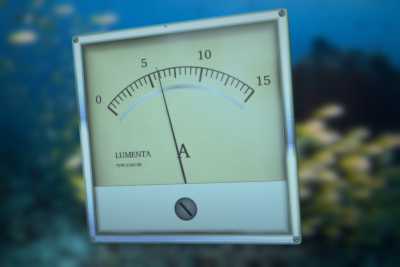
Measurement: 6 A
